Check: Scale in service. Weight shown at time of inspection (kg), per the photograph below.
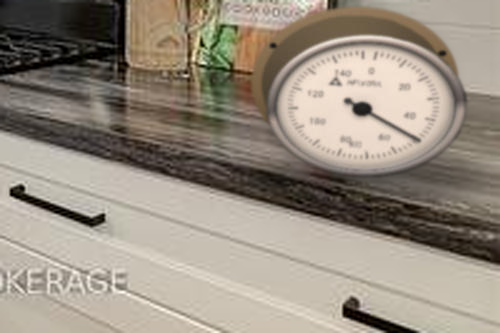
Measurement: 50 kg
